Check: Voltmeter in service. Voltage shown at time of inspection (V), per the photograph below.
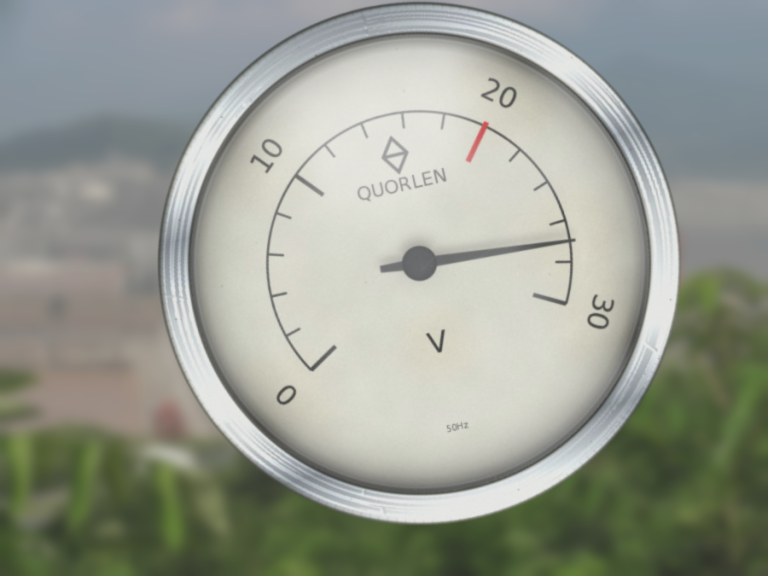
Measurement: 27 V
